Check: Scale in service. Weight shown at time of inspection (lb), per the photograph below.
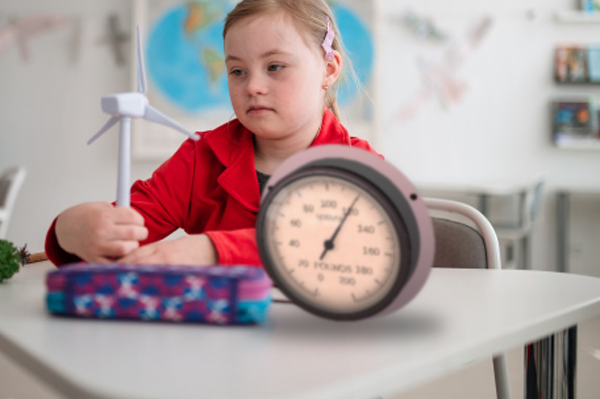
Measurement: 120 lb
